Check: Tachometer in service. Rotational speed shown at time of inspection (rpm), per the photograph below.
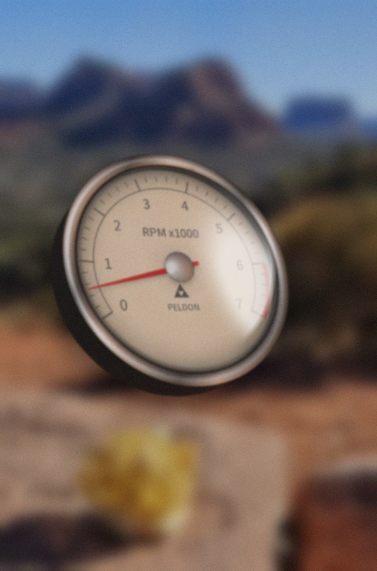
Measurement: 500 rpm
